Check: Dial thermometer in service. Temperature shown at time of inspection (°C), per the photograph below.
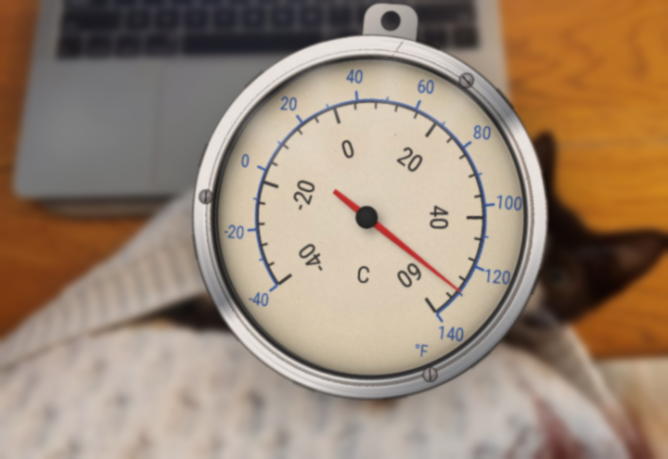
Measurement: 54 °C
